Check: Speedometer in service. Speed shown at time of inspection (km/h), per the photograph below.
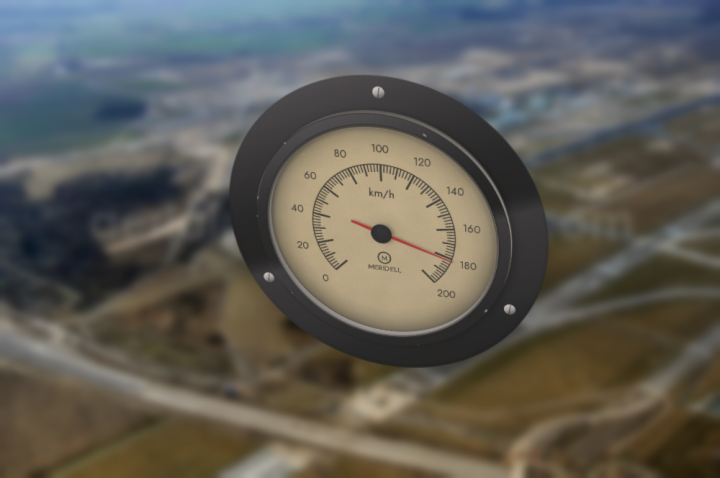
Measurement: 180 km/h
